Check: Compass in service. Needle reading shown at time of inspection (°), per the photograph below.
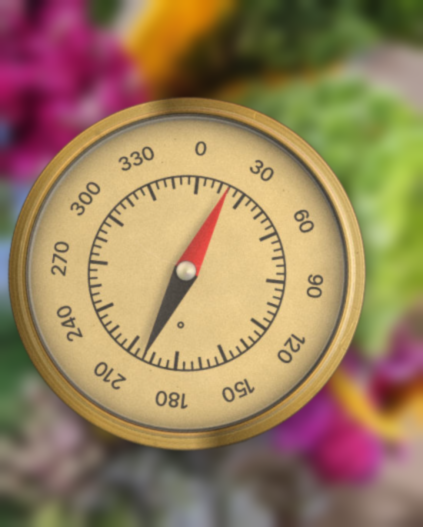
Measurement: 20 °
